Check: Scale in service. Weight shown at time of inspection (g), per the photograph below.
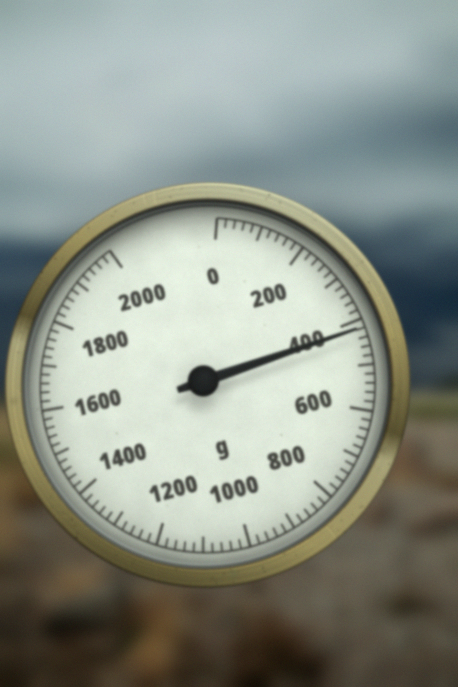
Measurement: 420 g
